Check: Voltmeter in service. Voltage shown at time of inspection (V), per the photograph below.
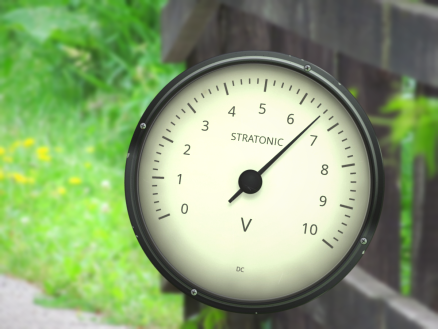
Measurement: 6.6 V
